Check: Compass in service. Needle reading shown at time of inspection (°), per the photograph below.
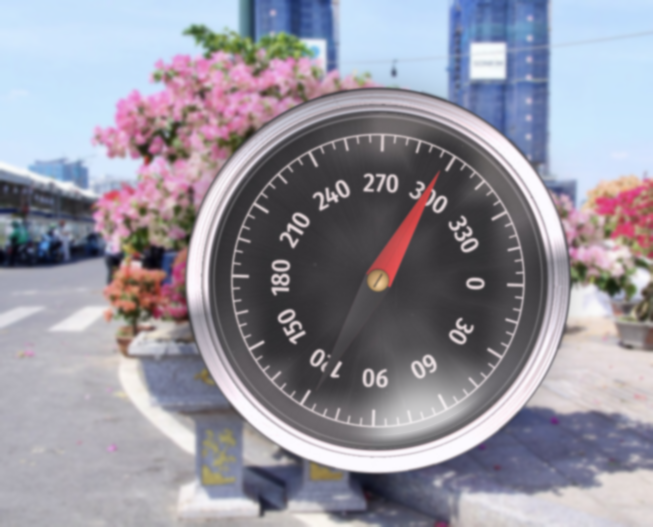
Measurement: 297.5 °
